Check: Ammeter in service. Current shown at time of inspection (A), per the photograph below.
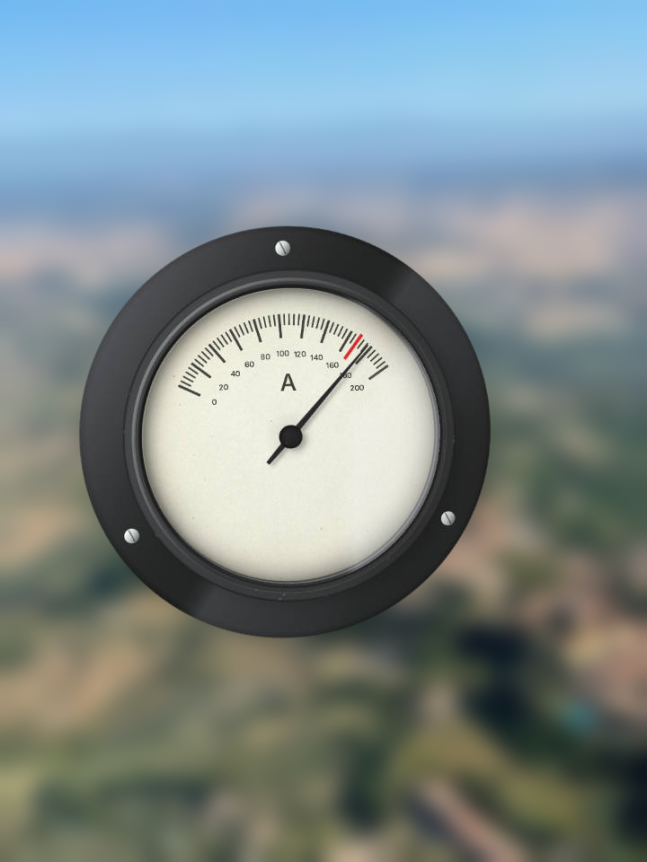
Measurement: 176 A
